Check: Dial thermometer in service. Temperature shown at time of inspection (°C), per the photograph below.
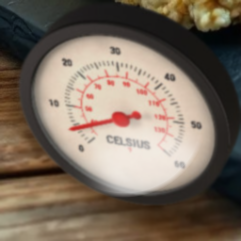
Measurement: 5 °C
